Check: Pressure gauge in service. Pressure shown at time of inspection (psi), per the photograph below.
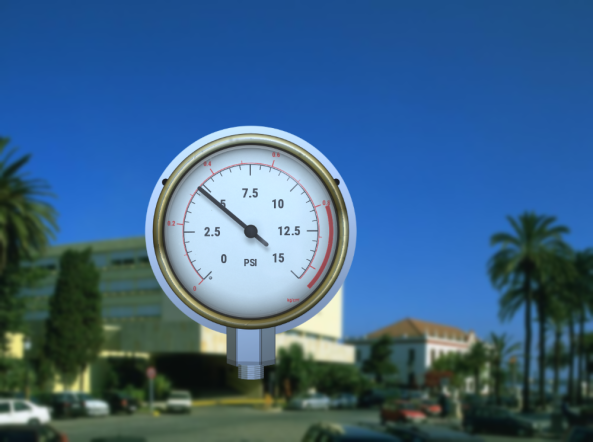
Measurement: 4.75 psi
